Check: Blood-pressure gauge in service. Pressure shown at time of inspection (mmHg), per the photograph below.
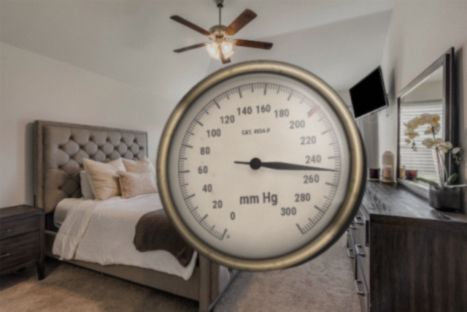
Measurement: 250 mmHg
